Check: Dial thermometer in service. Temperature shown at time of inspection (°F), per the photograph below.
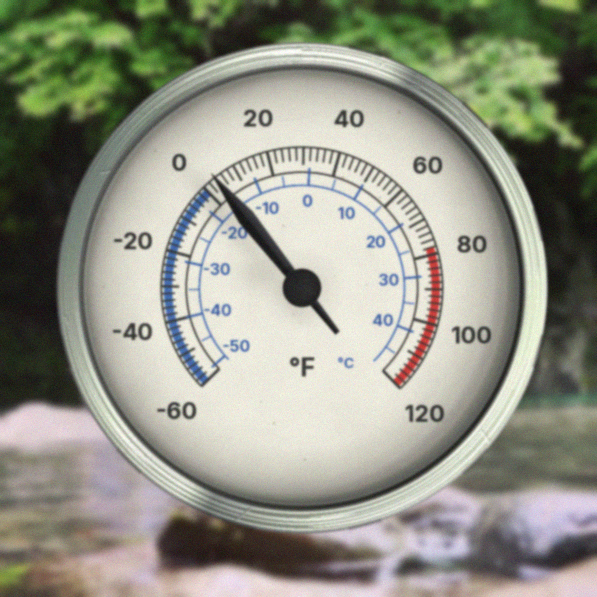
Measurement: 4 °F
